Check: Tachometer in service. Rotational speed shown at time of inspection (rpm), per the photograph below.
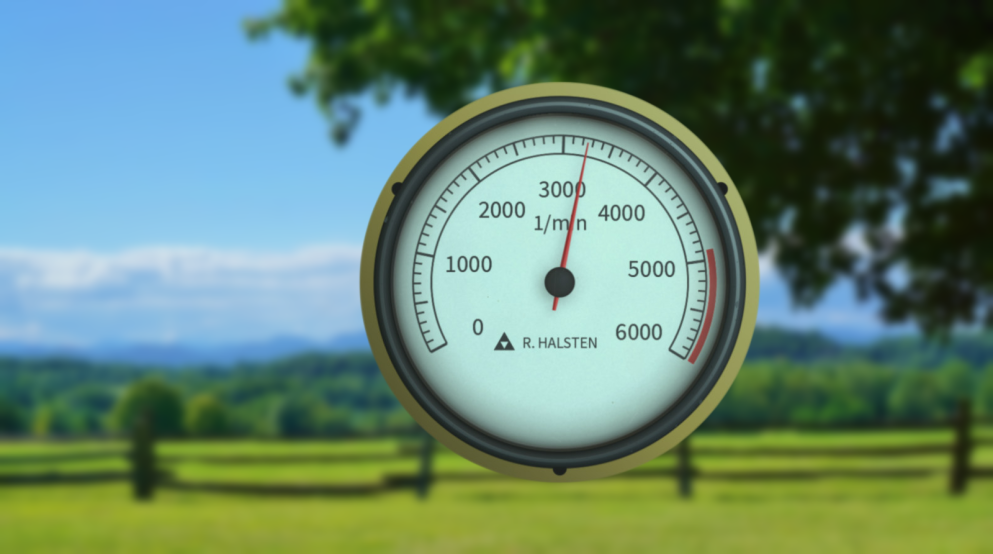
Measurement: 3250 rpm
